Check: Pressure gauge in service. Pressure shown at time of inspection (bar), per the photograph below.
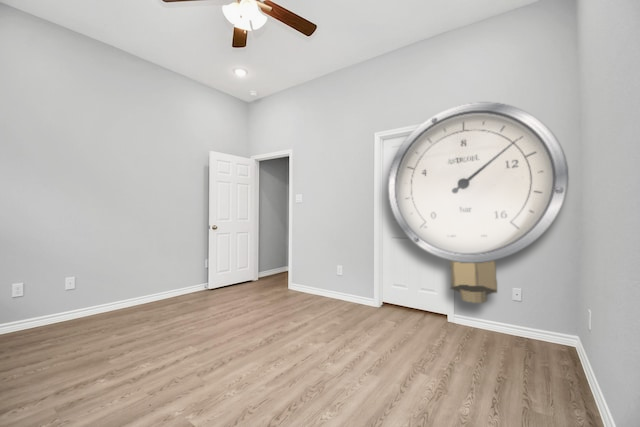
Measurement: 11 bar
